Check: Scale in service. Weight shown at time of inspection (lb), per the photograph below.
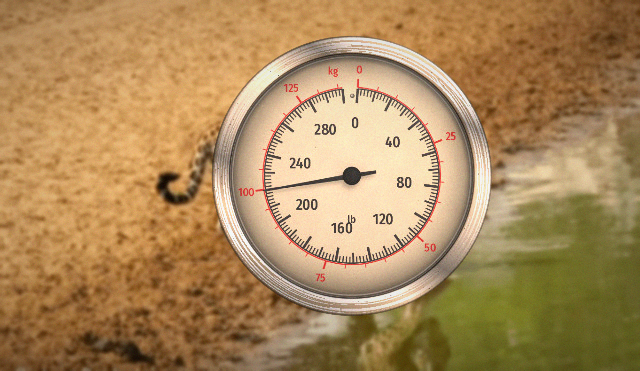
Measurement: 220 lb
